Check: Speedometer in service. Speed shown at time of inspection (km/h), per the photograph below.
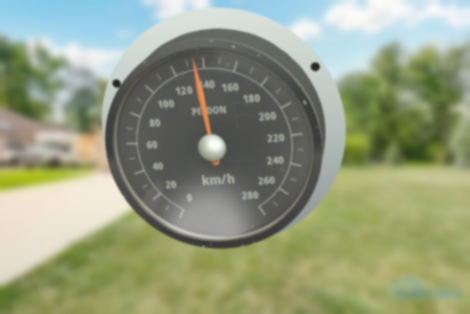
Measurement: 135 km/h
